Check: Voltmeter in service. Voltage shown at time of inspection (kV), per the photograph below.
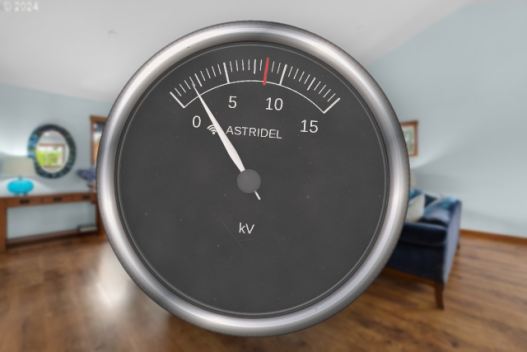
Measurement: 2 kV
